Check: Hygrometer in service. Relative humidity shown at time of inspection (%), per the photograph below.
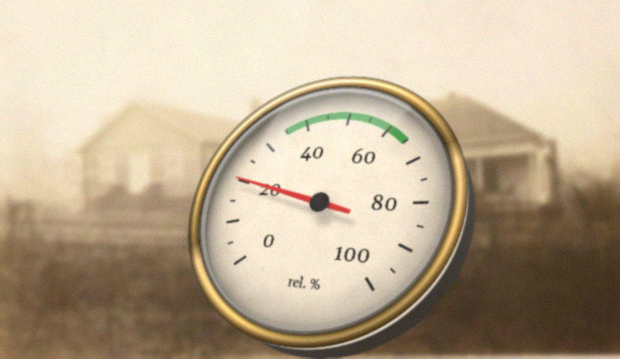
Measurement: 20 %
